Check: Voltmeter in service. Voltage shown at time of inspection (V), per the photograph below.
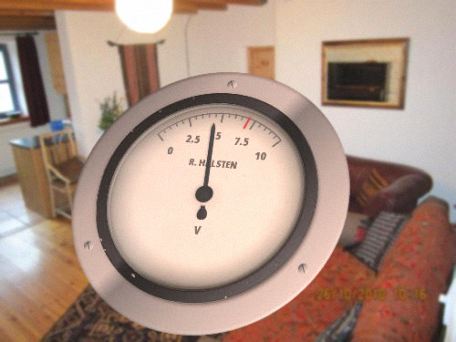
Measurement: 4.5 V
